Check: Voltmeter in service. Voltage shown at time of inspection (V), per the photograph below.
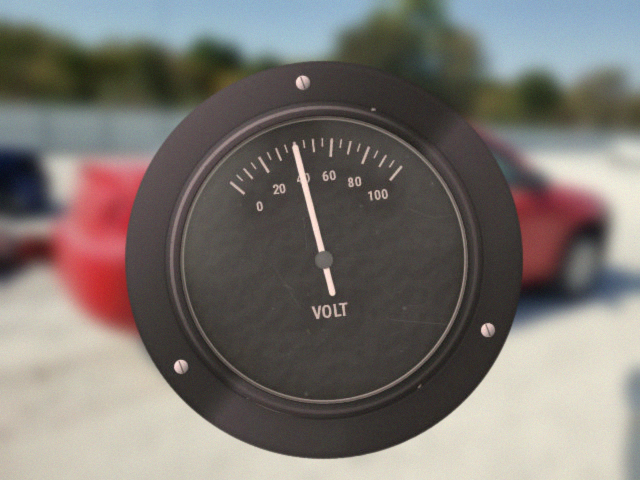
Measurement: 40 V
